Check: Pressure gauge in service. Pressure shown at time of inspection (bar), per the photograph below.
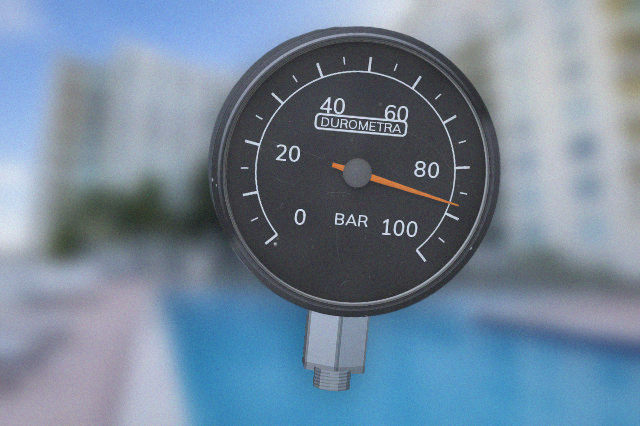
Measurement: 87.5 bar
